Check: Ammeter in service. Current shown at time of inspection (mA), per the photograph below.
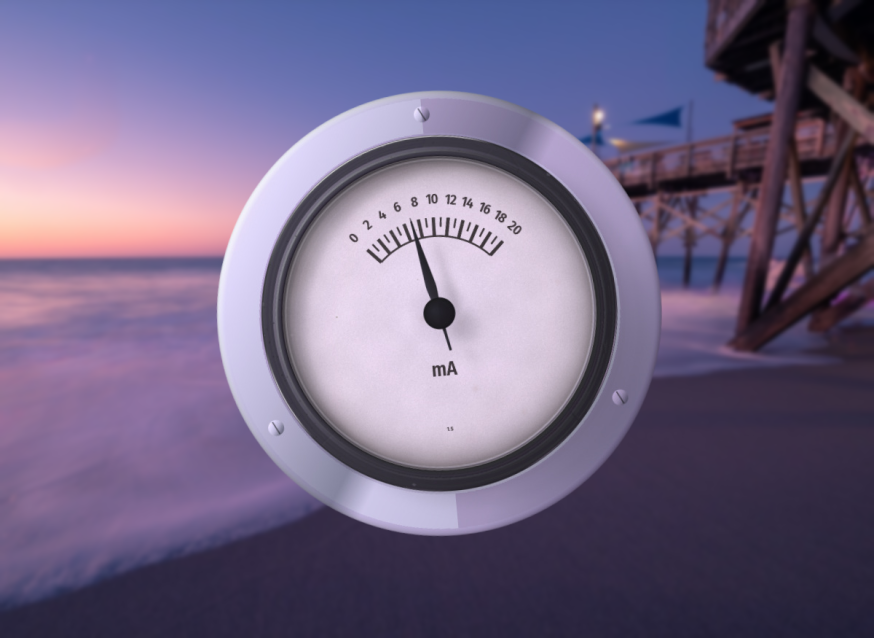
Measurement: 7 mA
